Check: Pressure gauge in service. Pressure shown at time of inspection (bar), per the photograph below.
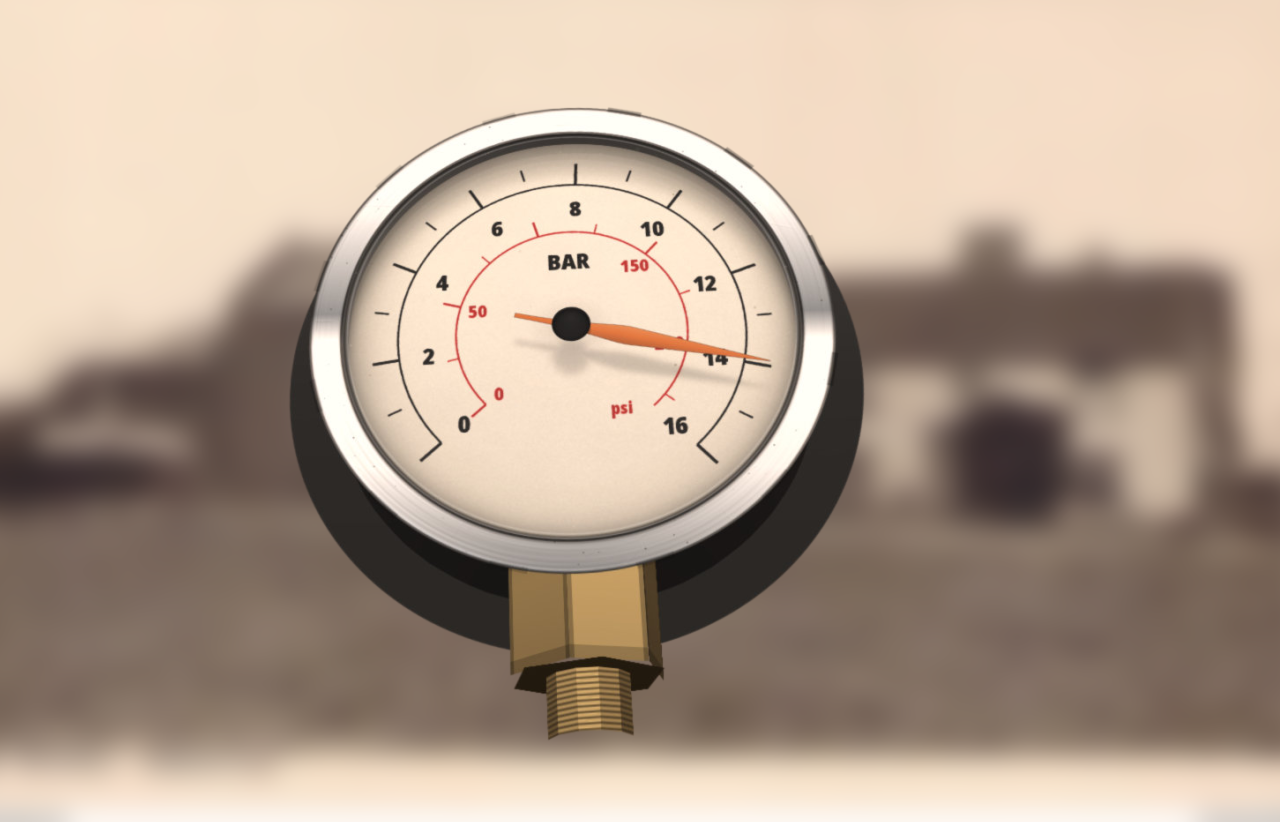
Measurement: 14 bar
